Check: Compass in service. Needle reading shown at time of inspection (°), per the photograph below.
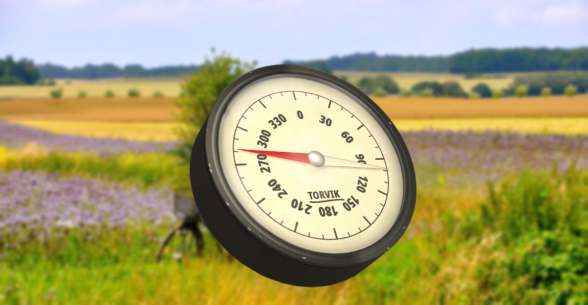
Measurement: 280 °
